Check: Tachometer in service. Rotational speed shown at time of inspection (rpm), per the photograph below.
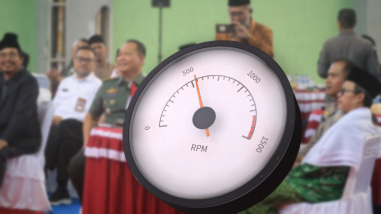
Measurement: 550 rpm
